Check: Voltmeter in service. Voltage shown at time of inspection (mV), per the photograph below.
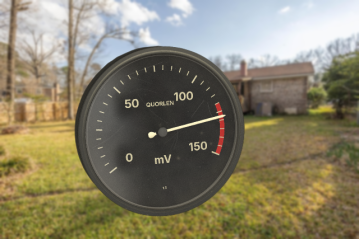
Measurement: 127.5 mV
